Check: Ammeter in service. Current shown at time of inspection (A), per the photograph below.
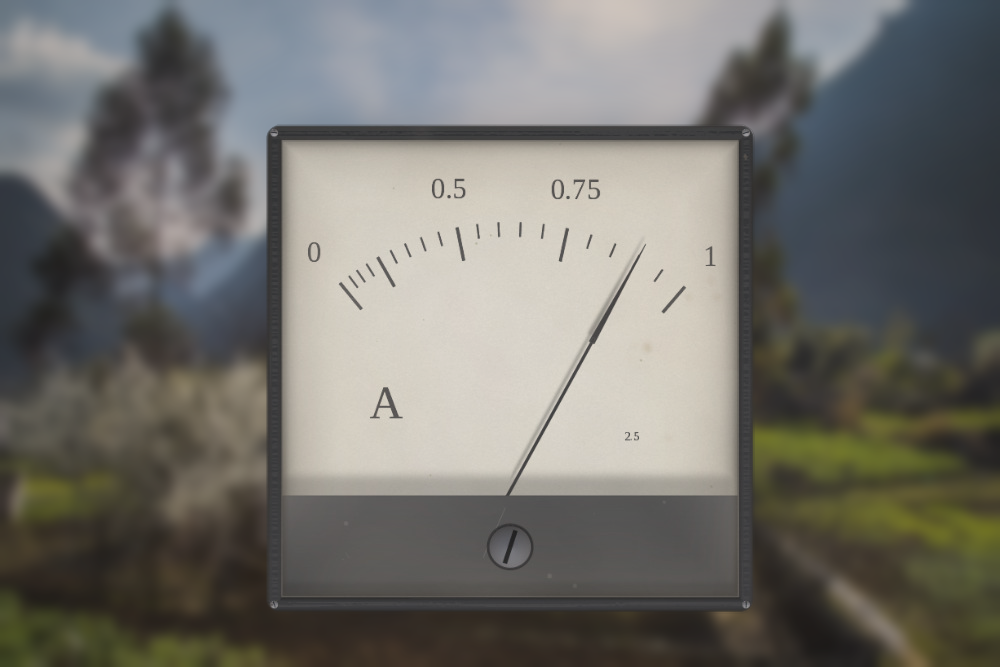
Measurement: 0.9 A
